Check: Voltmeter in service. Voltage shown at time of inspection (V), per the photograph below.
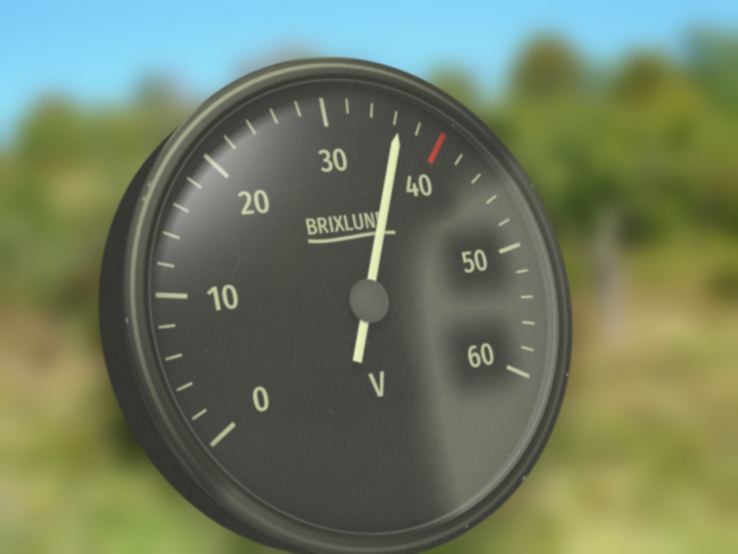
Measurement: 36 V
